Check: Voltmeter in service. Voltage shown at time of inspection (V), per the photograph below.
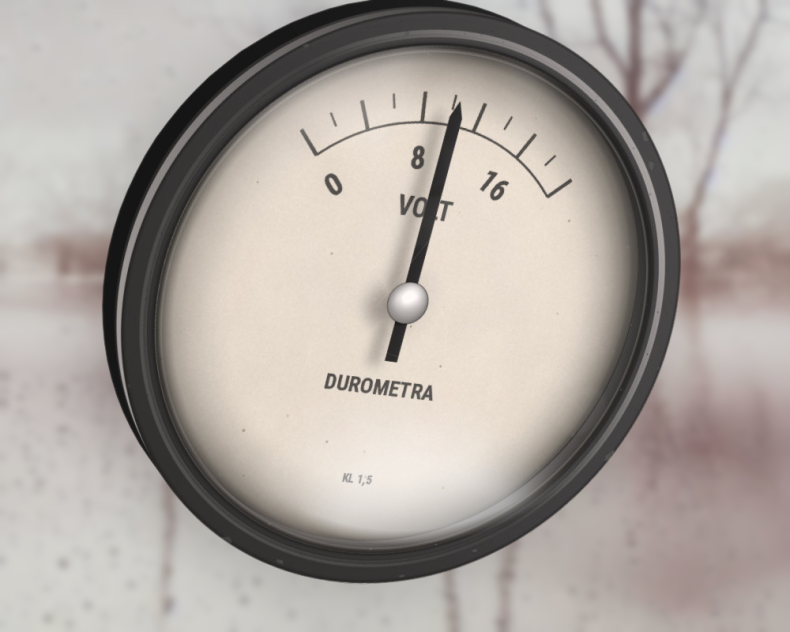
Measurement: 10 V
